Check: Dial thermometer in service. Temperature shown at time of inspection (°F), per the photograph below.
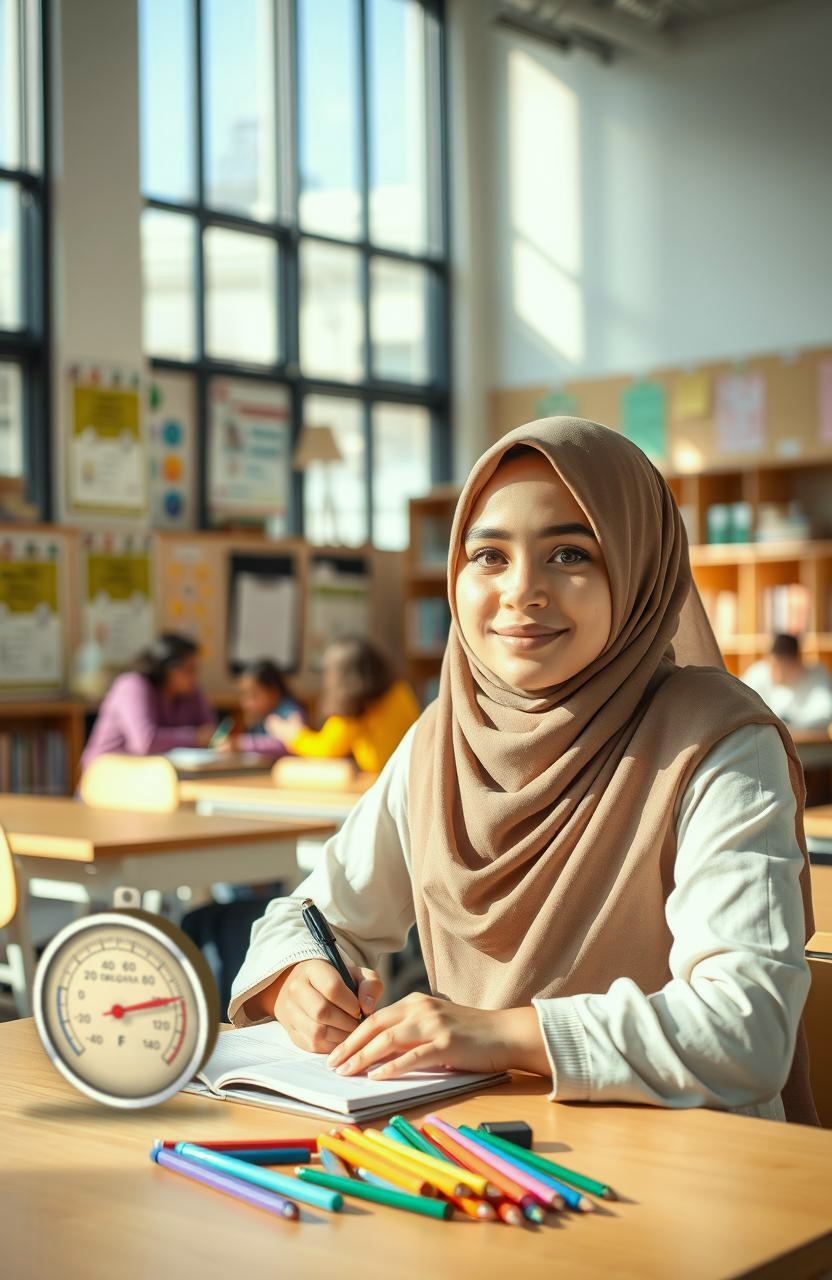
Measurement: 100 °F
